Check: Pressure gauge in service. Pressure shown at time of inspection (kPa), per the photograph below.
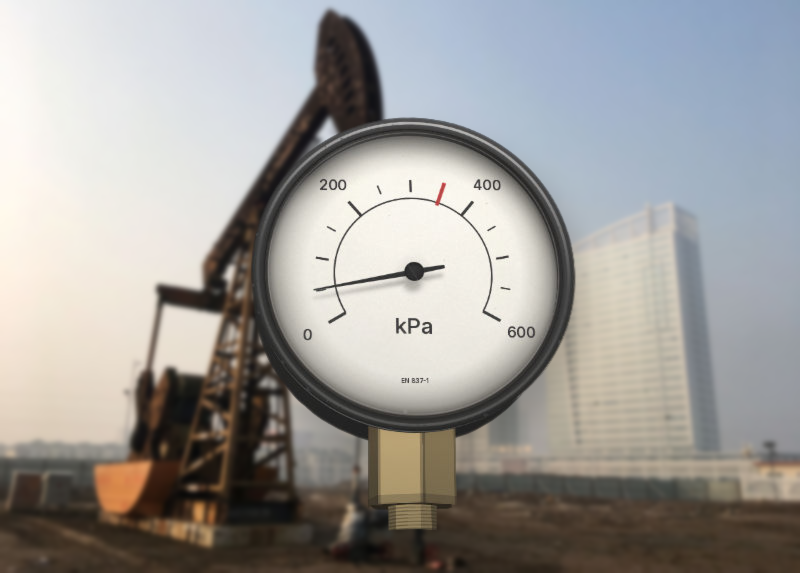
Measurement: 50 kPa
